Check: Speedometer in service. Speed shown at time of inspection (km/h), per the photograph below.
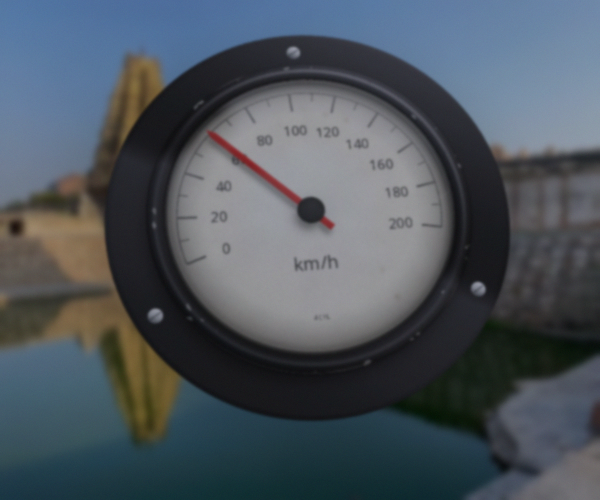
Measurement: 60 km/h
